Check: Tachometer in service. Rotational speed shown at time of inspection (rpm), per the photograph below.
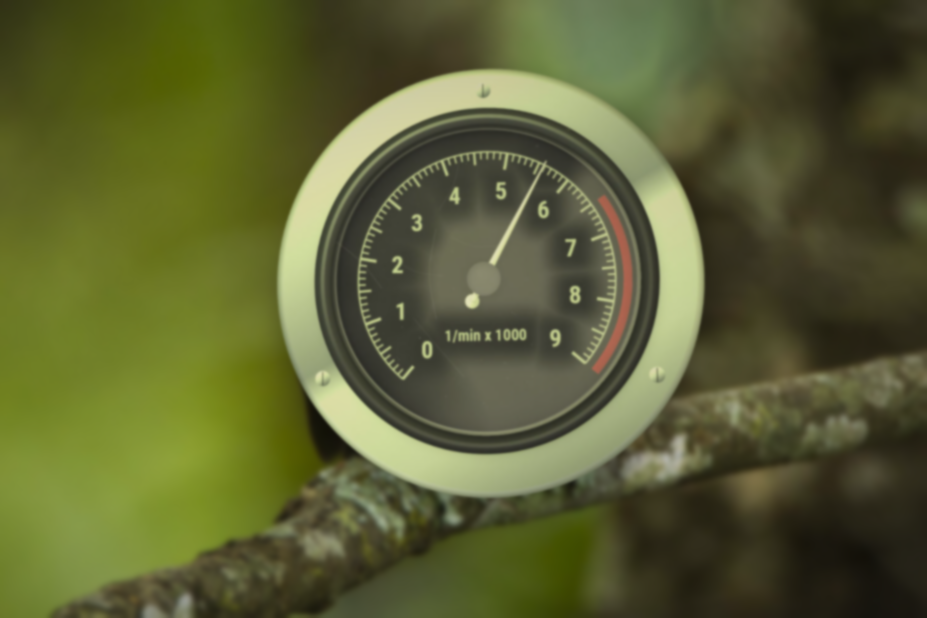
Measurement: 5600 rpm
